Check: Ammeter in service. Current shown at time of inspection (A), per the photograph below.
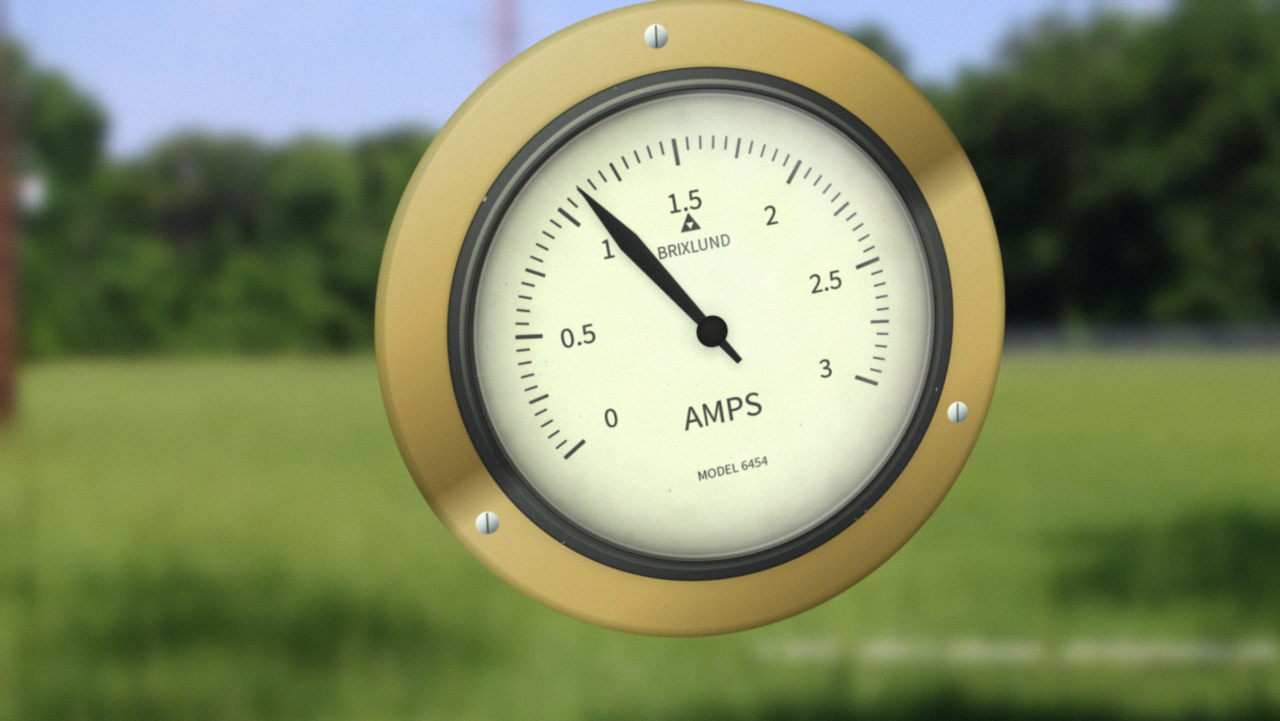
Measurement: 1.1 A
